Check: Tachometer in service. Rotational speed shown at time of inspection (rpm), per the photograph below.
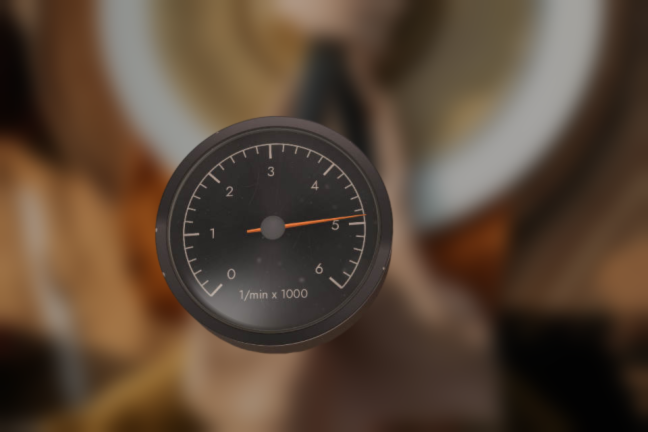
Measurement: 4900 rpm
